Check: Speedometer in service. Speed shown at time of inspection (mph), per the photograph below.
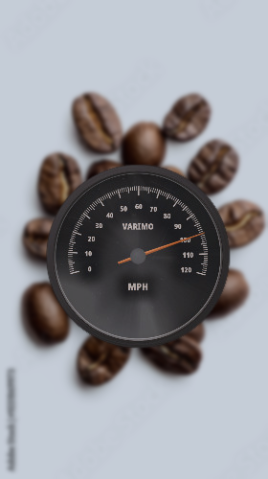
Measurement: 100 mph
